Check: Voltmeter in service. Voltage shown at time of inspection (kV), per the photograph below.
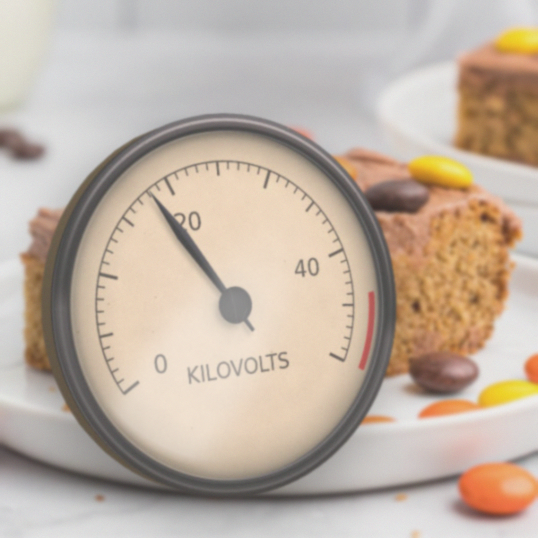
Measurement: 18 kV
